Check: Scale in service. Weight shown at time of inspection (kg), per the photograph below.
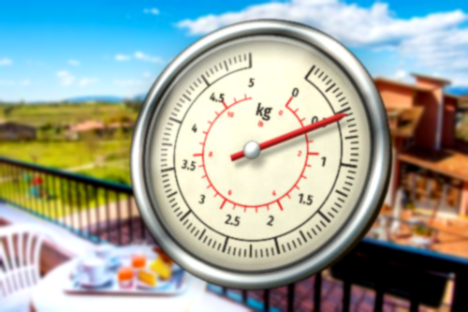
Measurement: 0.55 kg
